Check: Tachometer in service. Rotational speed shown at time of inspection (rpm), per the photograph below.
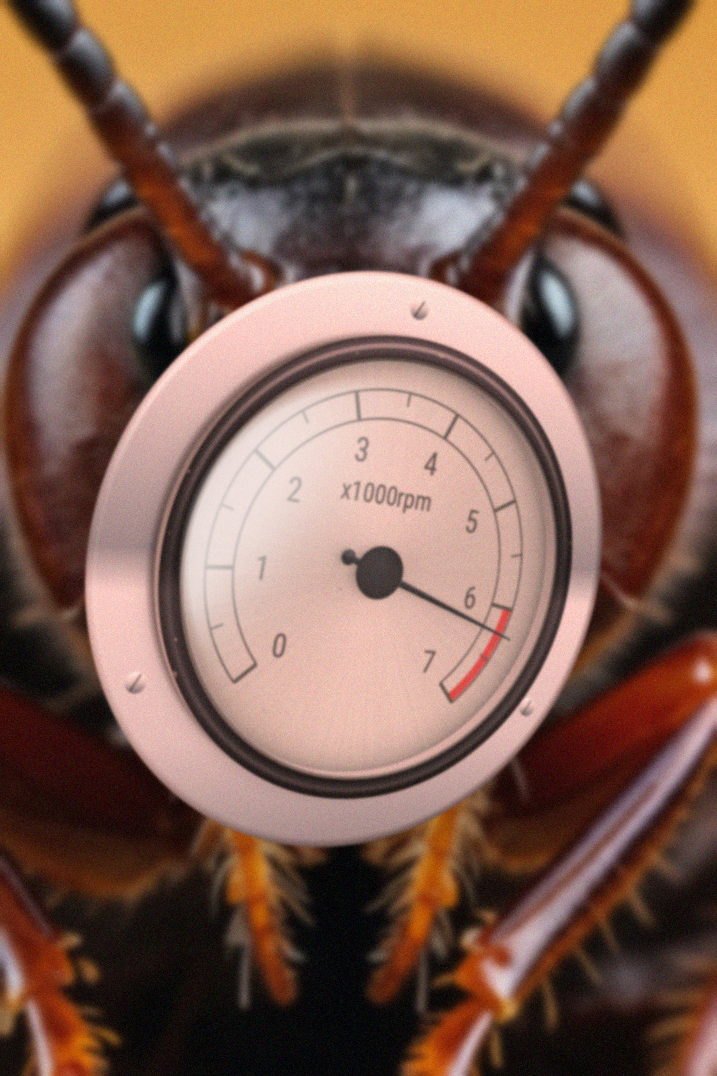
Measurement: 6250 rpm
